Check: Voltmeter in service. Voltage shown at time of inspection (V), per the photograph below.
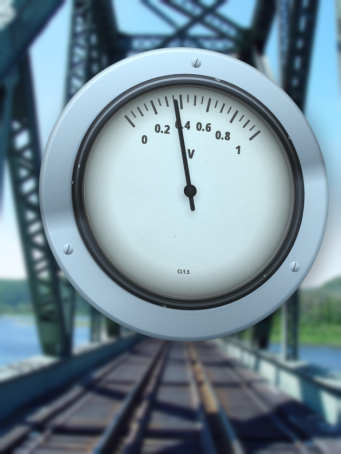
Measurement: 0.35 V
